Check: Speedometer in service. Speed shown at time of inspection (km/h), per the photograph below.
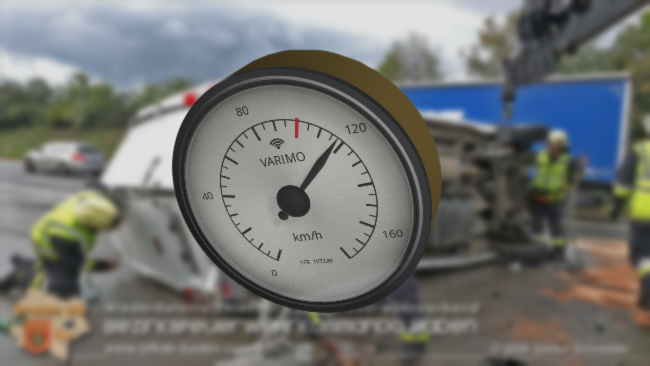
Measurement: 117.5 km/h
